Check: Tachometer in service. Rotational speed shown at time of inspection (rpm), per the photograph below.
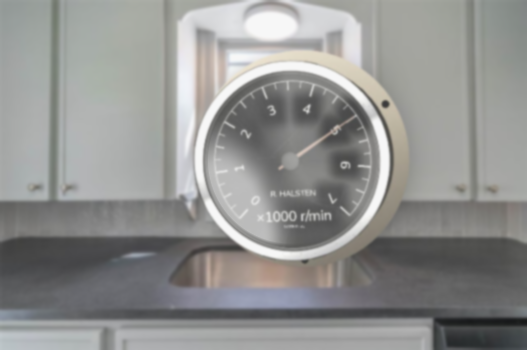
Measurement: 5000 rpm
